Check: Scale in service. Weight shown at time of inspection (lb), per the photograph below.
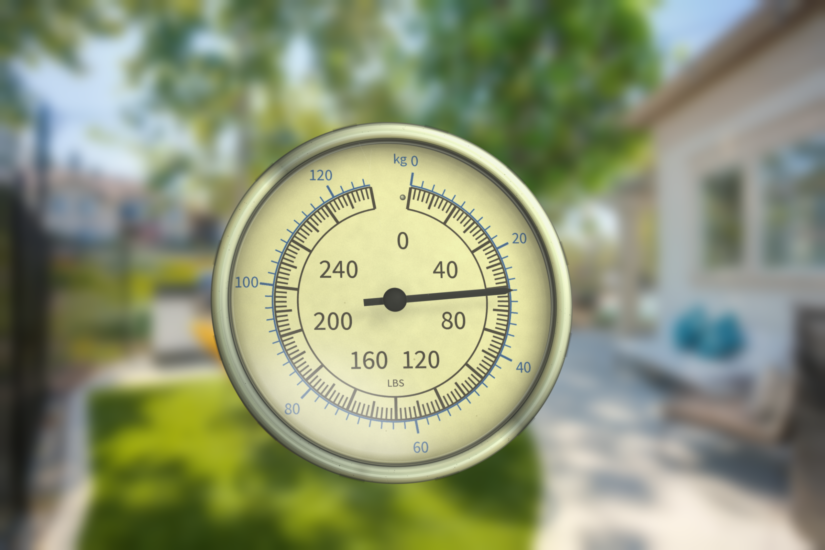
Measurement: 62 lb
